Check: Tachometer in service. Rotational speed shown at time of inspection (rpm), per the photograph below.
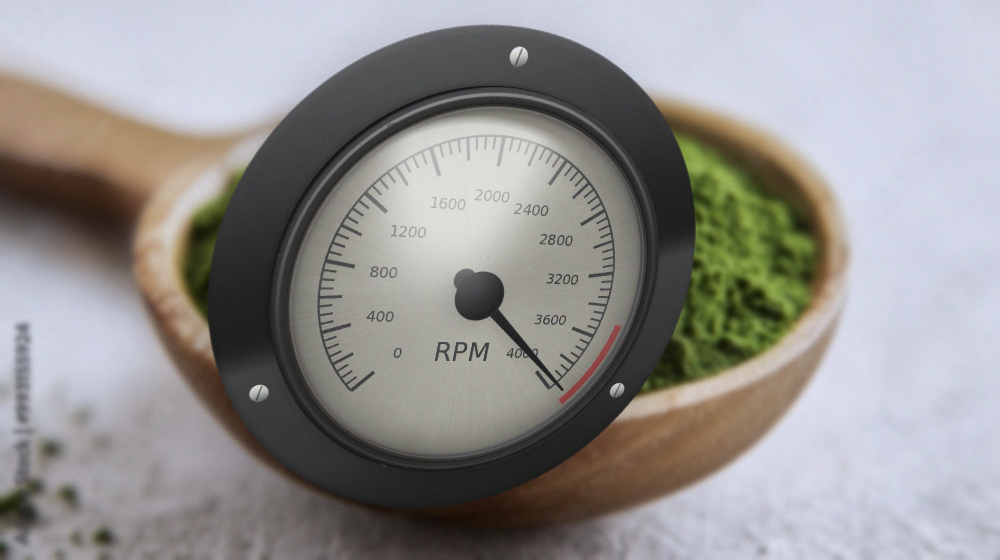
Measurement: 3950 rpm
